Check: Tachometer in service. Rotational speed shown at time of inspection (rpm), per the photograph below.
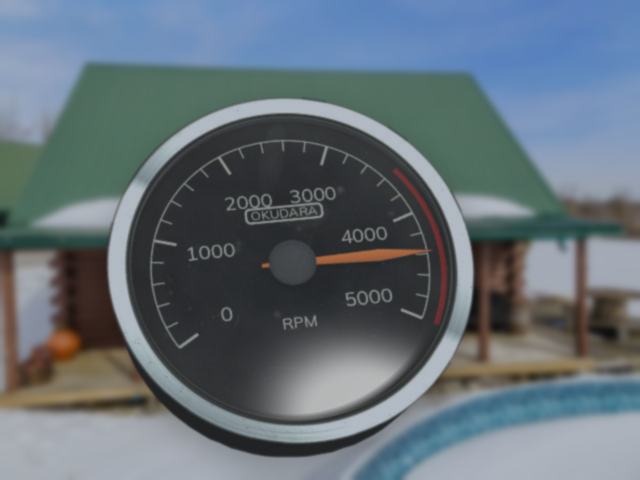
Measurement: 4400 rpm
